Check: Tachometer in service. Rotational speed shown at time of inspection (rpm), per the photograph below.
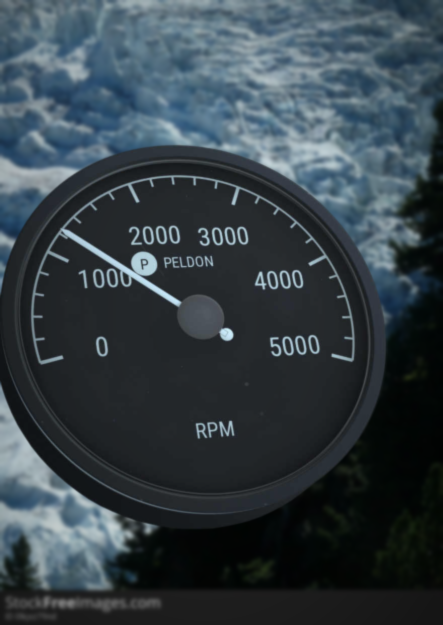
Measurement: 1200 rpm
